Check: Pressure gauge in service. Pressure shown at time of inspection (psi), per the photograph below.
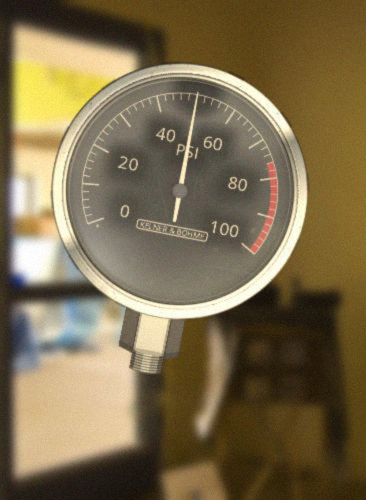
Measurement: 50 psi
